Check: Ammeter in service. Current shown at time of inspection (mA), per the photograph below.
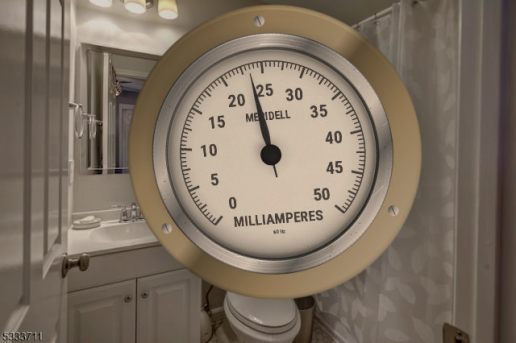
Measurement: 23.5 mA
